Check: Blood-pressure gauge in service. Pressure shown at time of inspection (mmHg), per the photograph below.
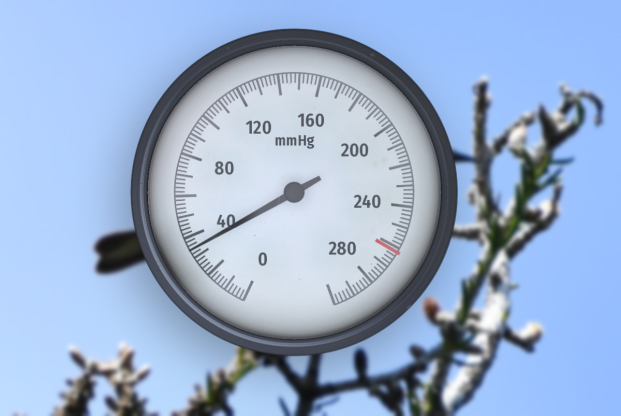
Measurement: 34 mmHg
